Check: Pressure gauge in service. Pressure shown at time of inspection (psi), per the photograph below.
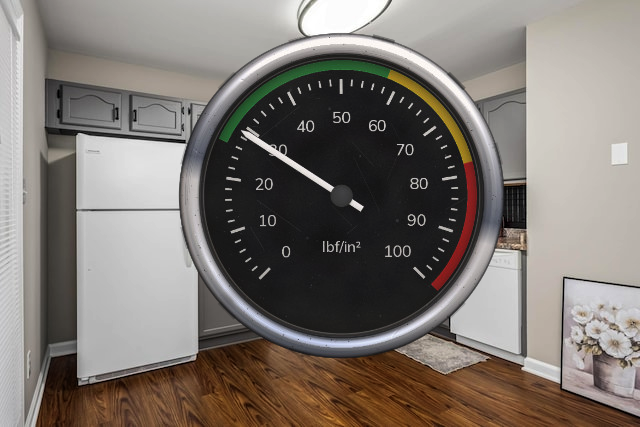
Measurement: 29 psi
